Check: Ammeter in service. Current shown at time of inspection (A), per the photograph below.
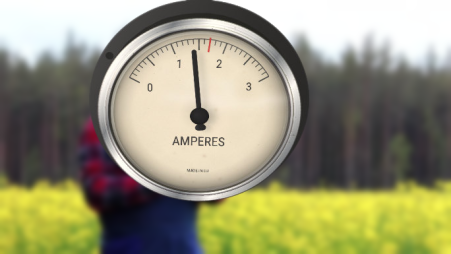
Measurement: 1.4 A
